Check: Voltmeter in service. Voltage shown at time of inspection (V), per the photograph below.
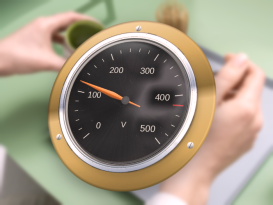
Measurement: 120 V
